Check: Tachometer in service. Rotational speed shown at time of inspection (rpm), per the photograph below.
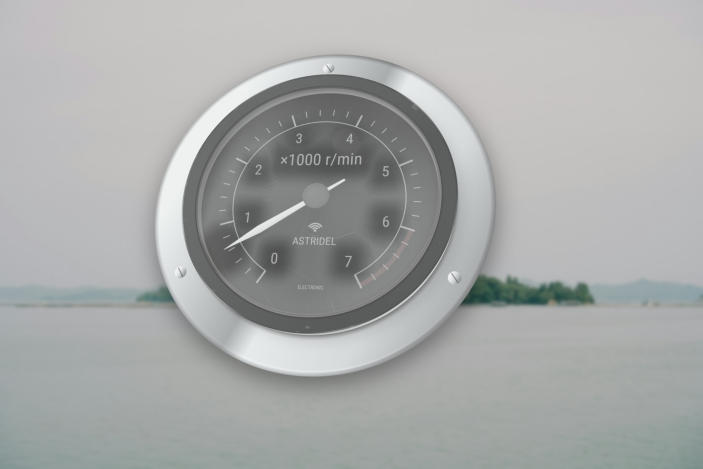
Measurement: 600 rpm
